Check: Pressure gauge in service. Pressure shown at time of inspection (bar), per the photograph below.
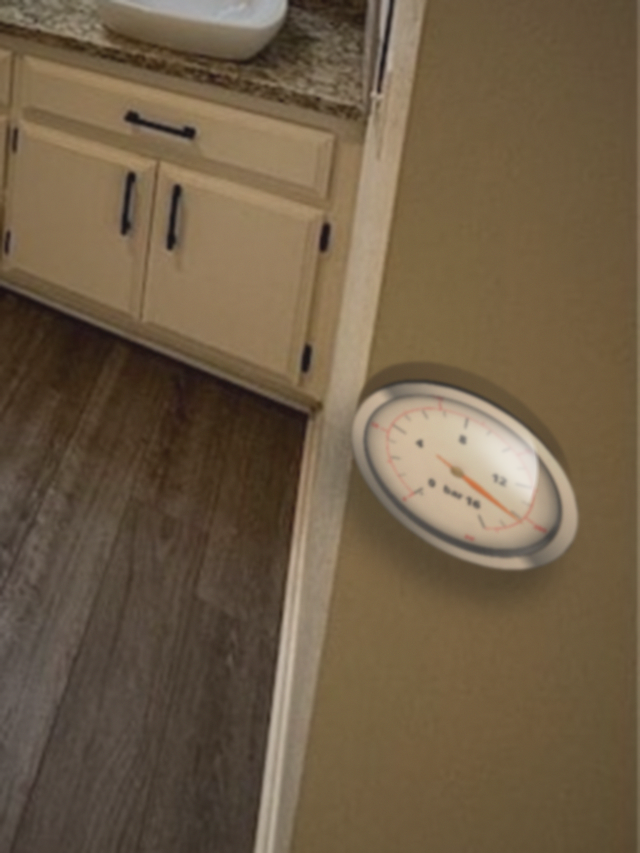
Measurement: 14 bar
